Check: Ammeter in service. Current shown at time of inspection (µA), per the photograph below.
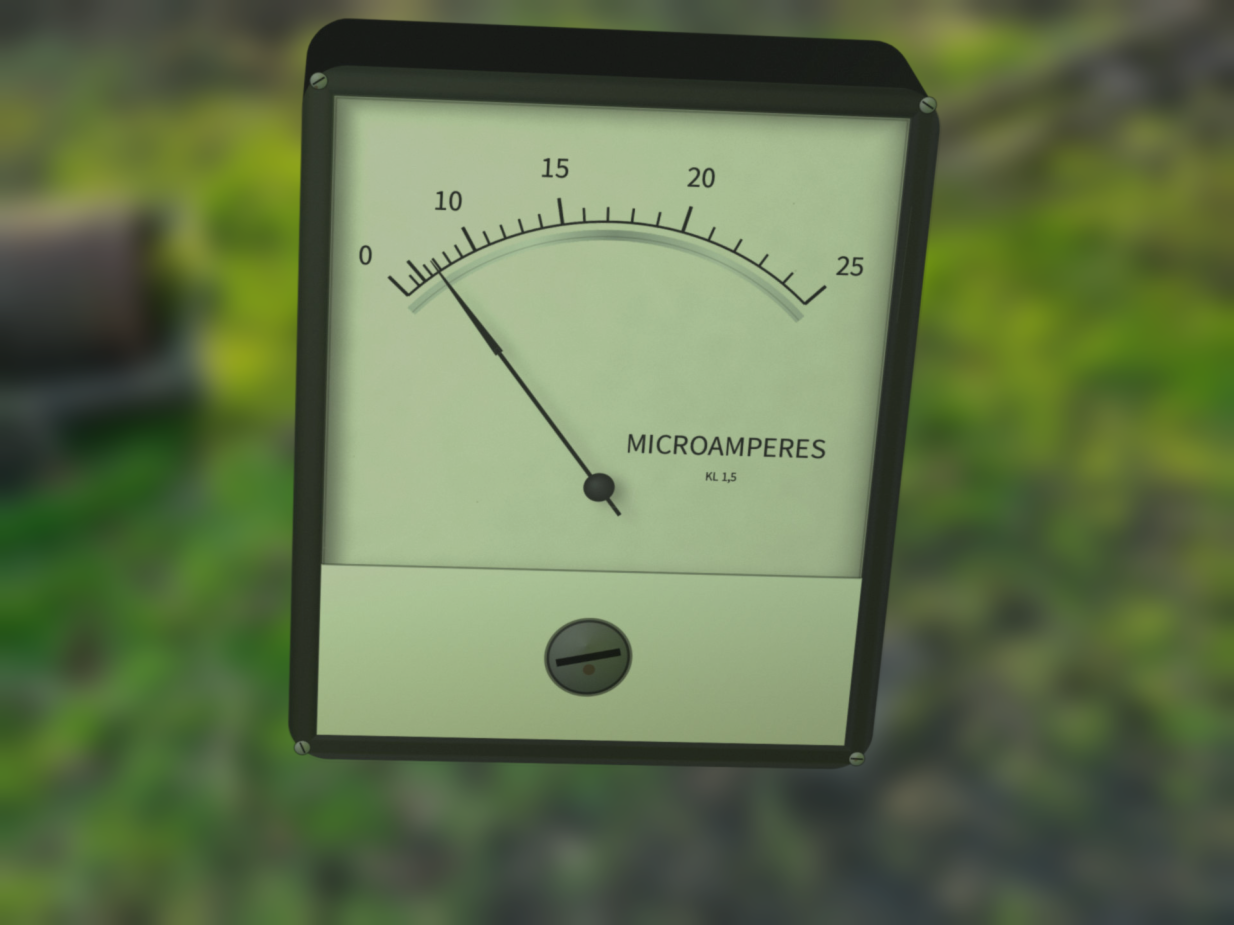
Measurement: 7 µA
